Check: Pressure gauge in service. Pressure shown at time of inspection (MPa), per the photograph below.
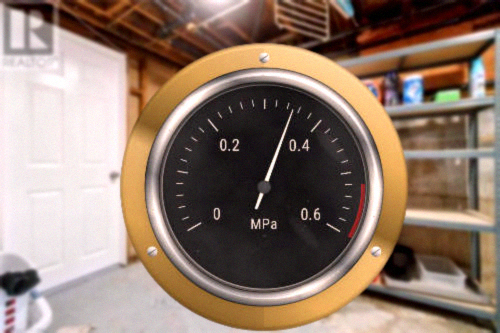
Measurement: 0.35 MPa
